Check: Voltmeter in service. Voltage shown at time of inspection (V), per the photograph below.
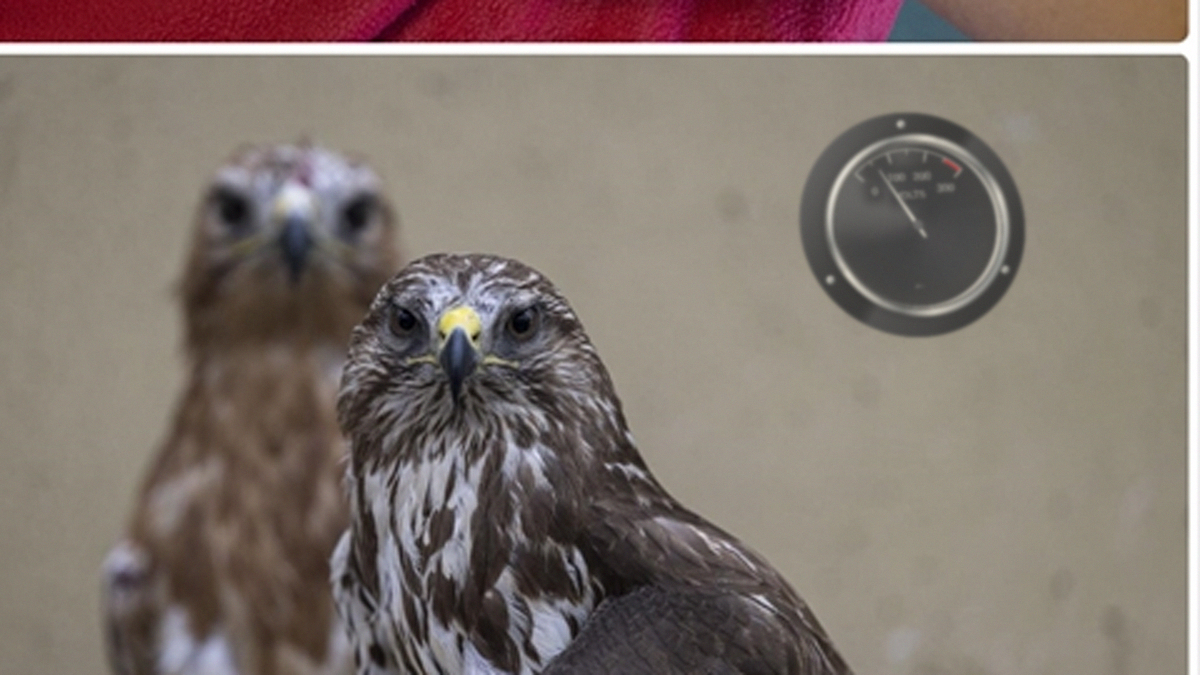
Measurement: 50 V
